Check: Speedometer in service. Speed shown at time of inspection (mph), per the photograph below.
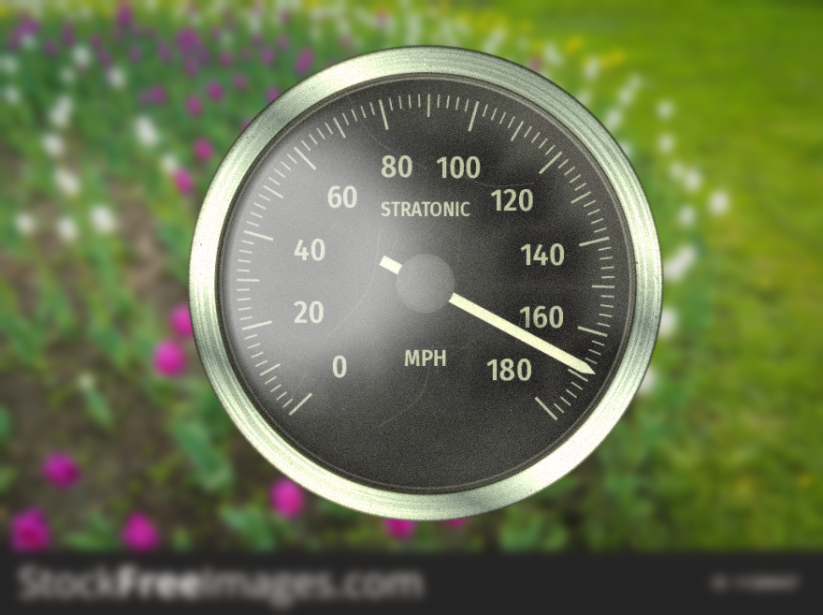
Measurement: 168 mph
